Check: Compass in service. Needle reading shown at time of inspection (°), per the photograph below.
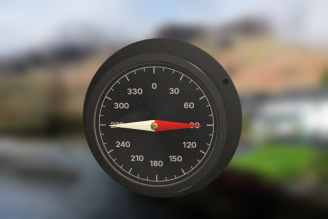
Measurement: 90 °
